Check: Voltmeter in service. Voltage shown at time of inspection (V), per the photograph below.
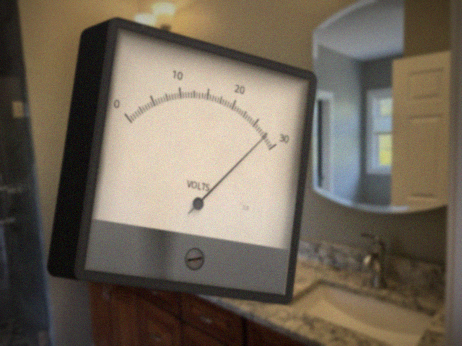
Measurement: 27.5 V
